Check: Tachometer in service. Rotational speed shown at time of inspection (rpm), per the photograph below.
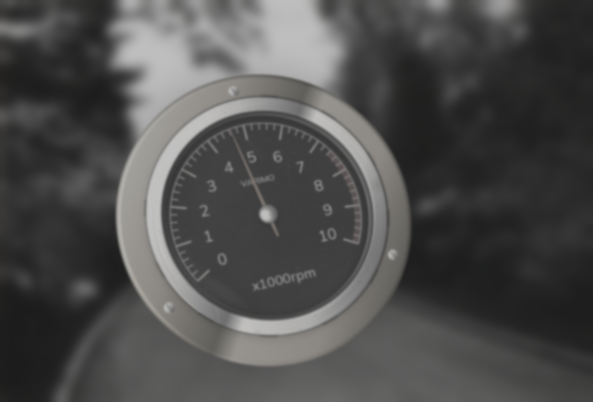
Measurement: 4600 rpm
